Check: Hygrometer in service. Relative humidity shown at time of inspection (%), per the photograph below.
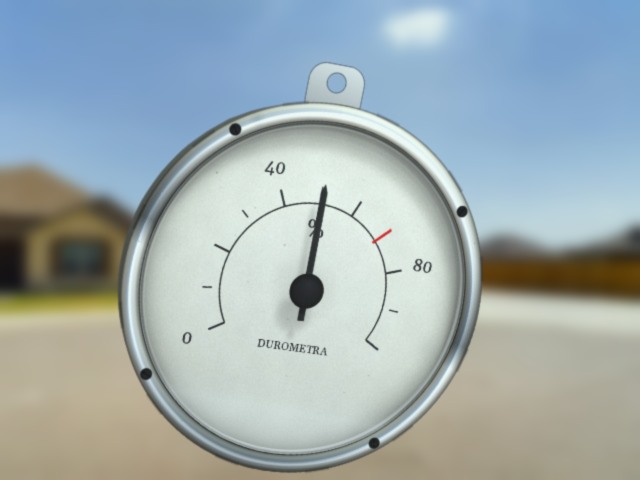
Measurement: 50 %
